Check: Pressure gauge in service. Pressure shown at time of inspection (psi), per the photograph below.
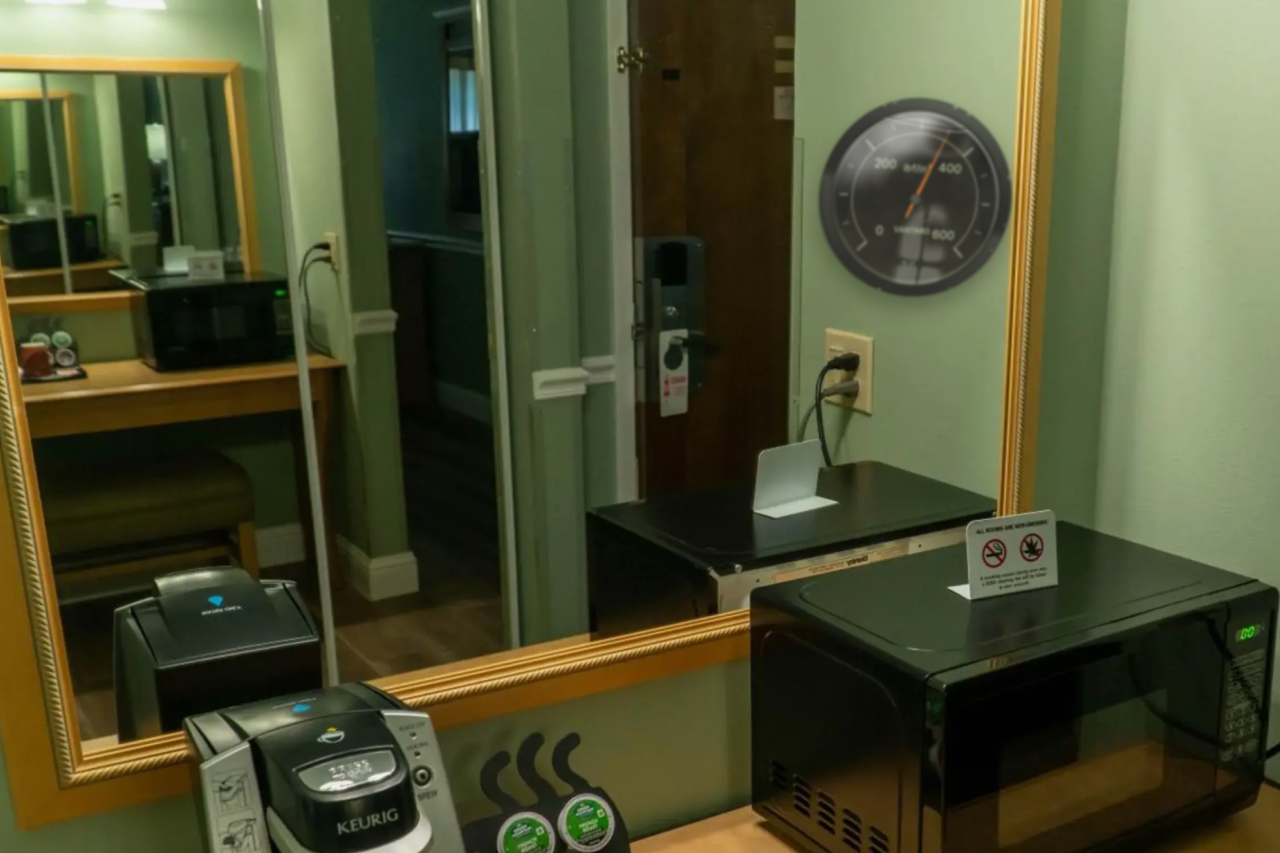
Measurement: 350 psi
